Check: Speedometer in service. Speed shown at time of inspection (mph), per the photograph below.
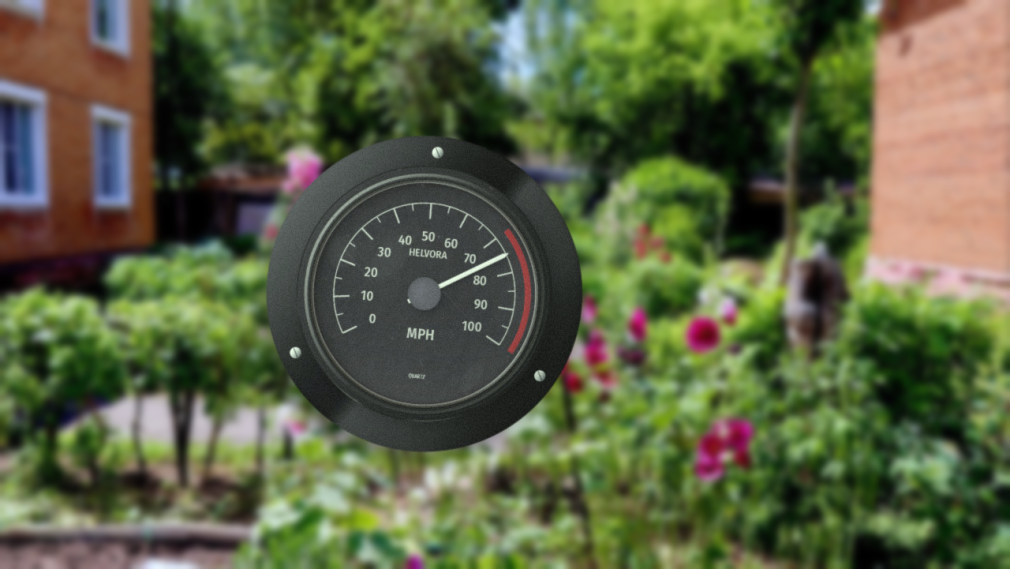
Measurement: 75 mph
